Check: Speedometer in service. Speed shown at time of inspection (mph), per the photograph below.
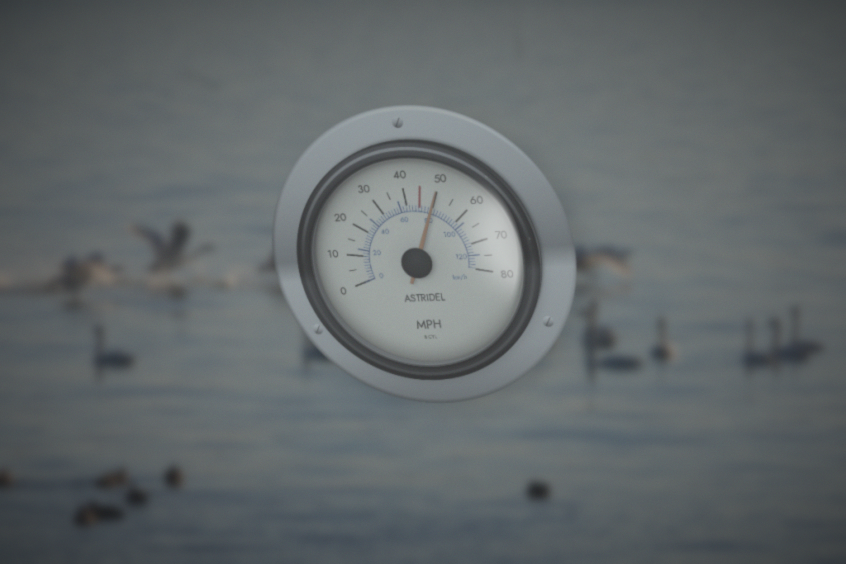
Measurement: 50 mph
